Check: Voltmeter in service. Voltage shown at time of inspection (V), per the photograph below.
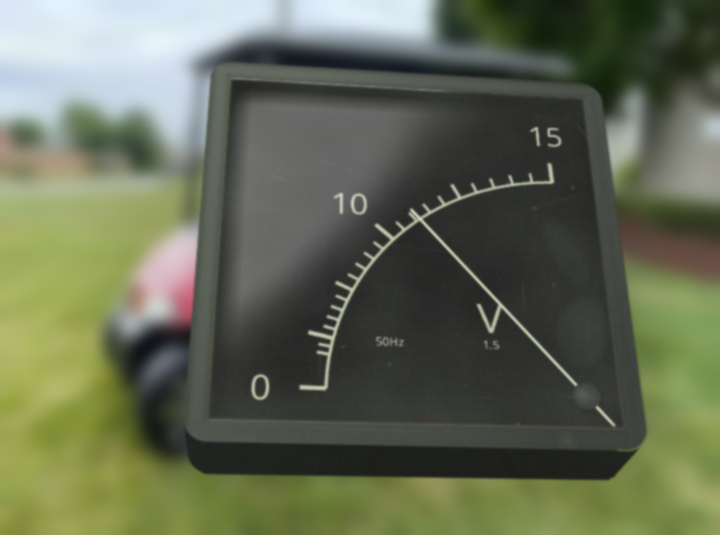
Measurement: 11 V
